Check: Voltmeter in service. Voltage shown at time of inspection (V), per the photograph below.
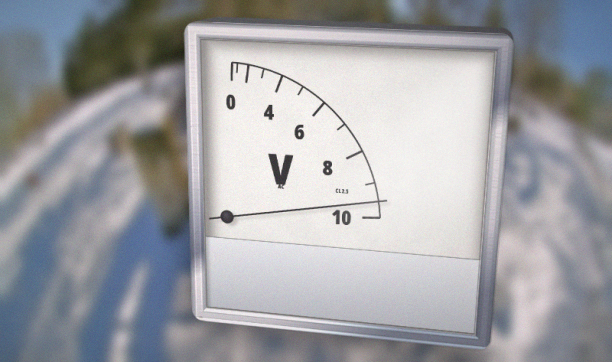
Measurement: 9.5 V
